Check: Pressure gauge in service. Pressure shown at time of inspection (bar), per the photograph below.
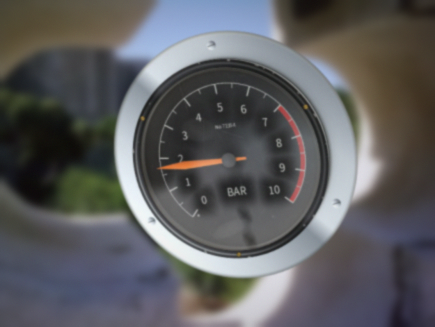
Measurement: 1.75 bar
